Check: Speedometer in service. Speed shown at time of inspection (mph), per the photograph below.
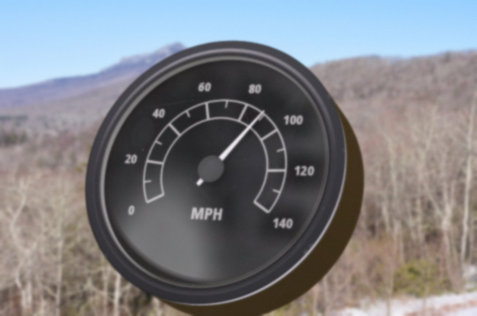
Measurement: 90 mph
